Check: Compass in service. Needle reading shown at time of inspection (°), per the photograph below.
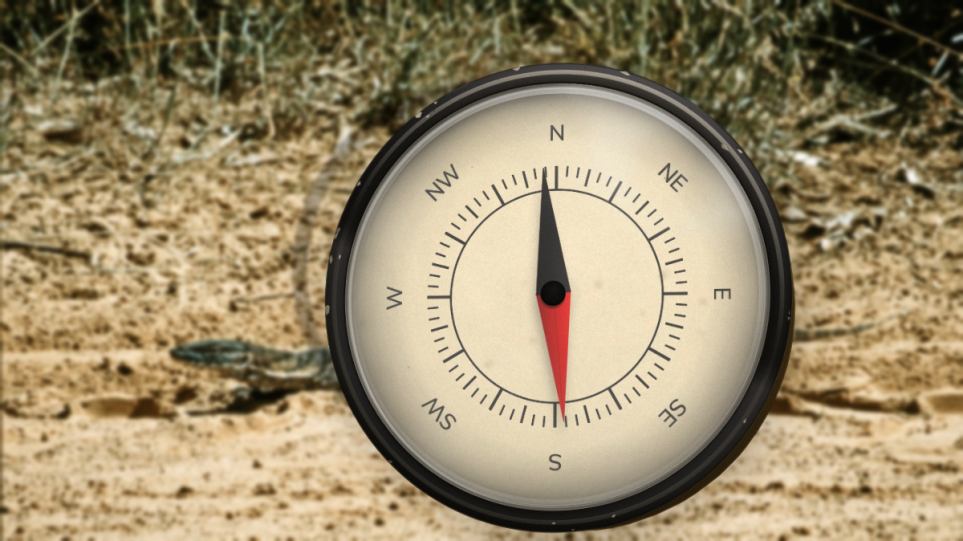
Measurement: 175 °
